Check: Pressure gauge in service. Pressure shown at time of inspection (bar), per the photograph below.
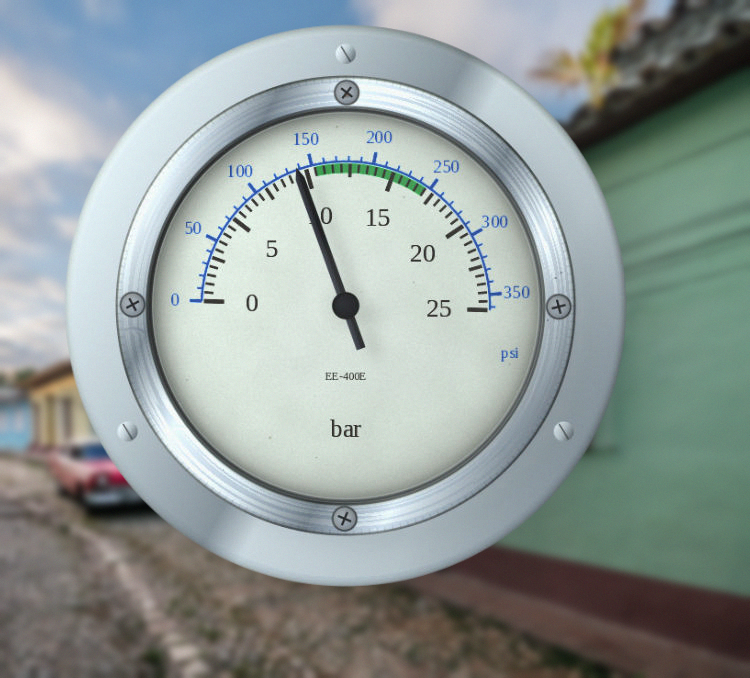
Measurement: 9.5 bar
